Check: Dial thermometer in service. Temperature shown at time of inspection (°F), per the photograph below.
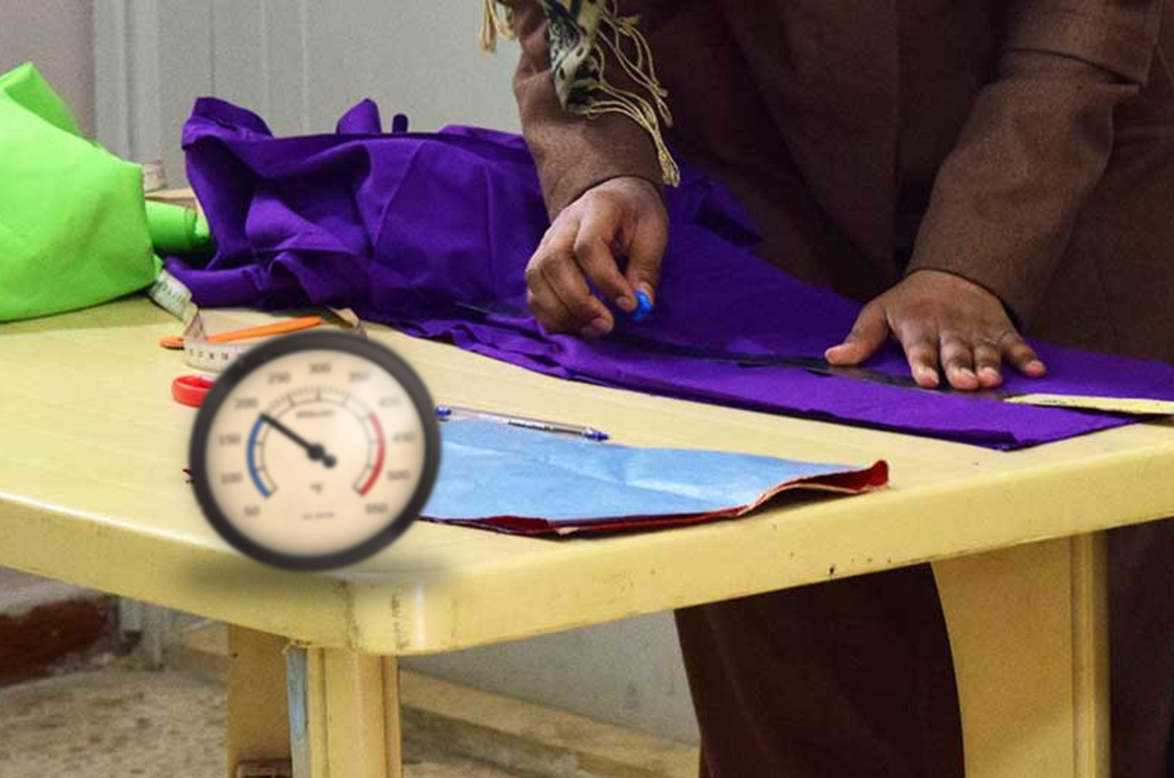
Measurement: 200 °F
